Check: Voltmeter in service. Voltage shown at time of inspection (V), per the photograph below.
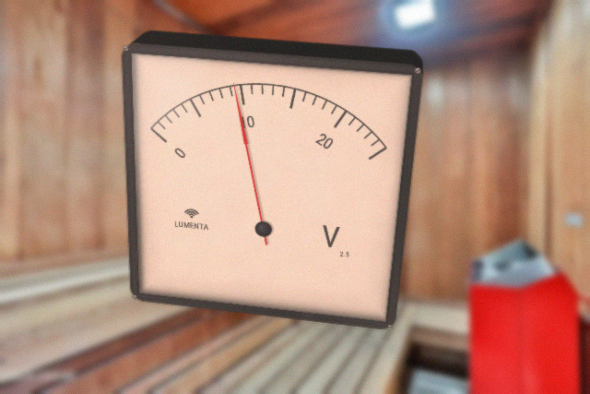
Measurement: 9.5 V
